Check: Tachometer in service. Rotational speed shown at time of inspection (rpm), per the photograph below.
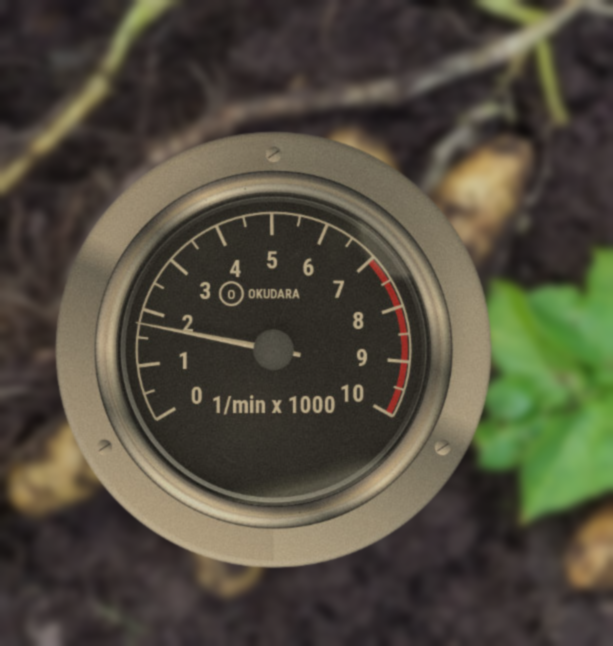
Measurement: 1750 rpm
